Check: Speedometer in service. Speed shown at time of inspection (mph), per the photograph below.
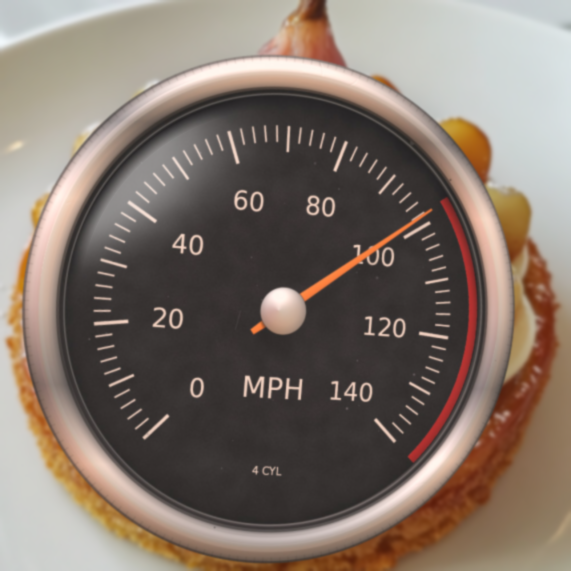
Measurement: 98 mph
